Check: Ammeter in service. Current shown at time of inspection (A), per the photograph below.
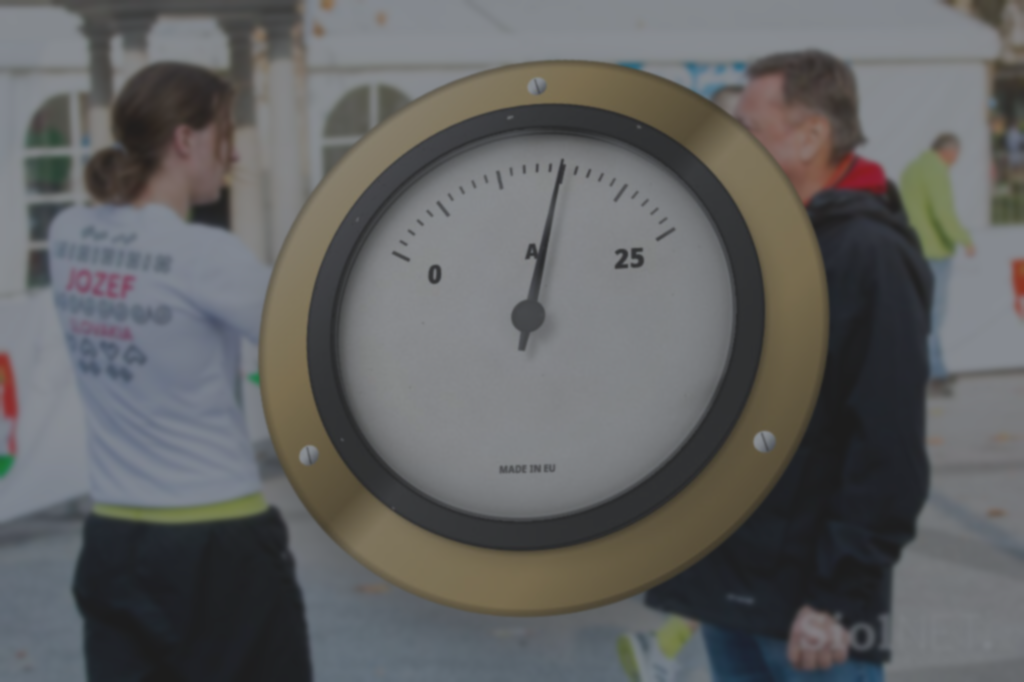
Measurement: 15 A
